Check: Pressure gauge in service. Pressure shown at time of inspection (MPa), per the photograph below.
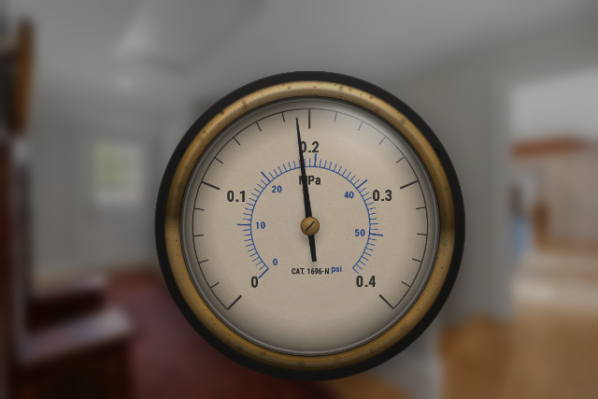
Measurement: 0.19 MPa
